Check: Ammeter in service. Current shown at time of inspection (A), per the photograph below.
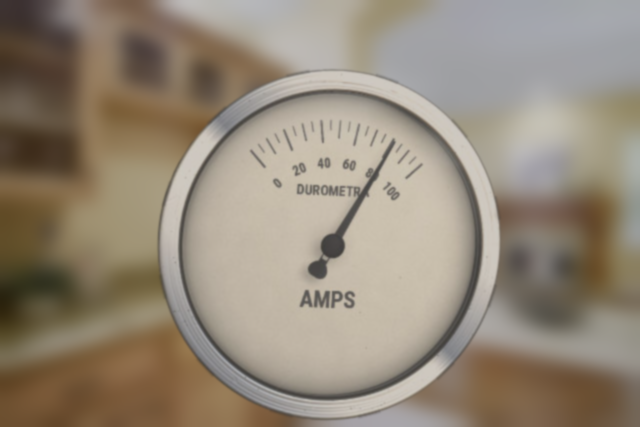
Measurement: 80 A
